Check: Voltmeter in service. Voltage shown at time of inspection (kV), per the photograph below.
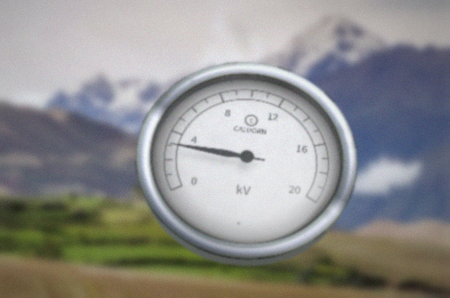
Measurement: 3 kV
